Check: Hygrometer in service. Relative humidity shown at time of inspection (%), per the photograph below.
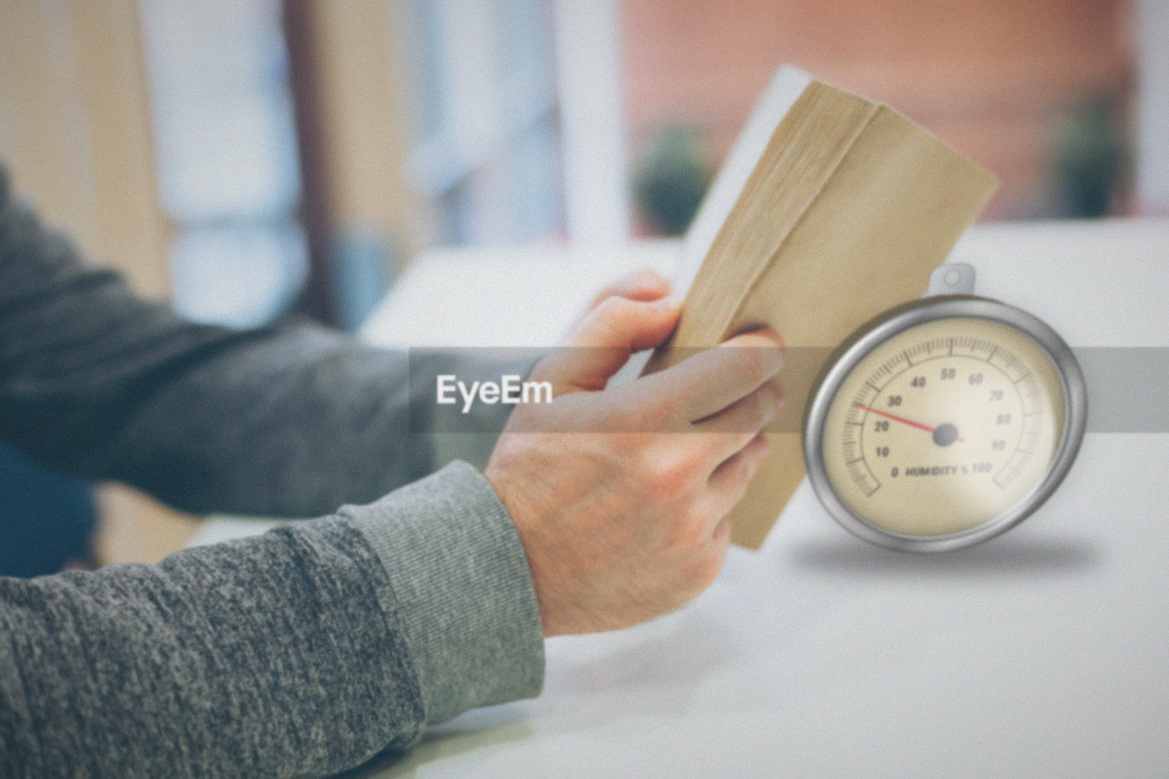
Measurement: 25 %
